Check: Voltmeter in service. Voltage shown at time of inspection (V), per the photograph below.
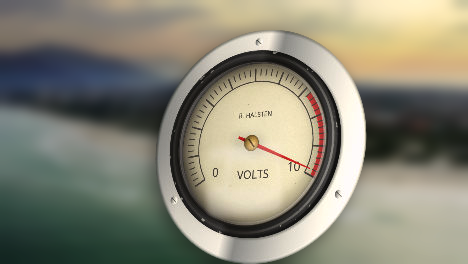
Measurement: 9.8 V
